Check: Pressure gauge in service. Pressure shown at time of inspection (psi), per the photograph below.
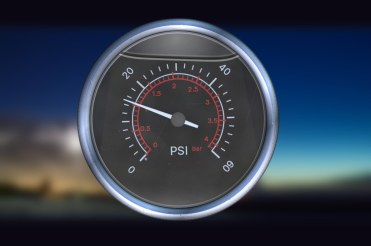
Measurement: 15 psi
